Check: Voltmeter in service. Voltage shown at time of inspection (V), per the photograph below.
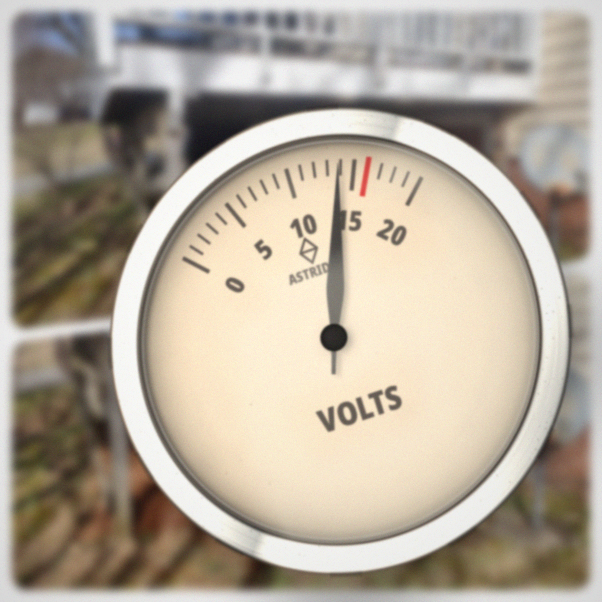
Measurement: 14 V
